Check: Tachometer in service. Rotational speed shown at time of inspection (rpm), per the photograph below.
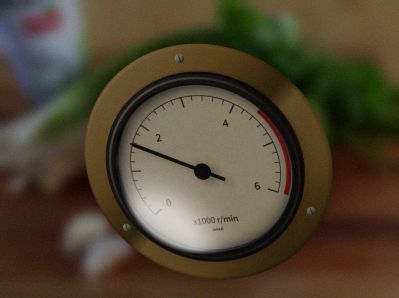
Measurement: 1600 rpm
